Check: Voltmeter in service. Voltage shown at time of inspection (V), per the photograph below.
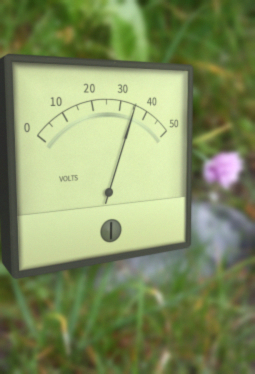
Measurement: 35 V
